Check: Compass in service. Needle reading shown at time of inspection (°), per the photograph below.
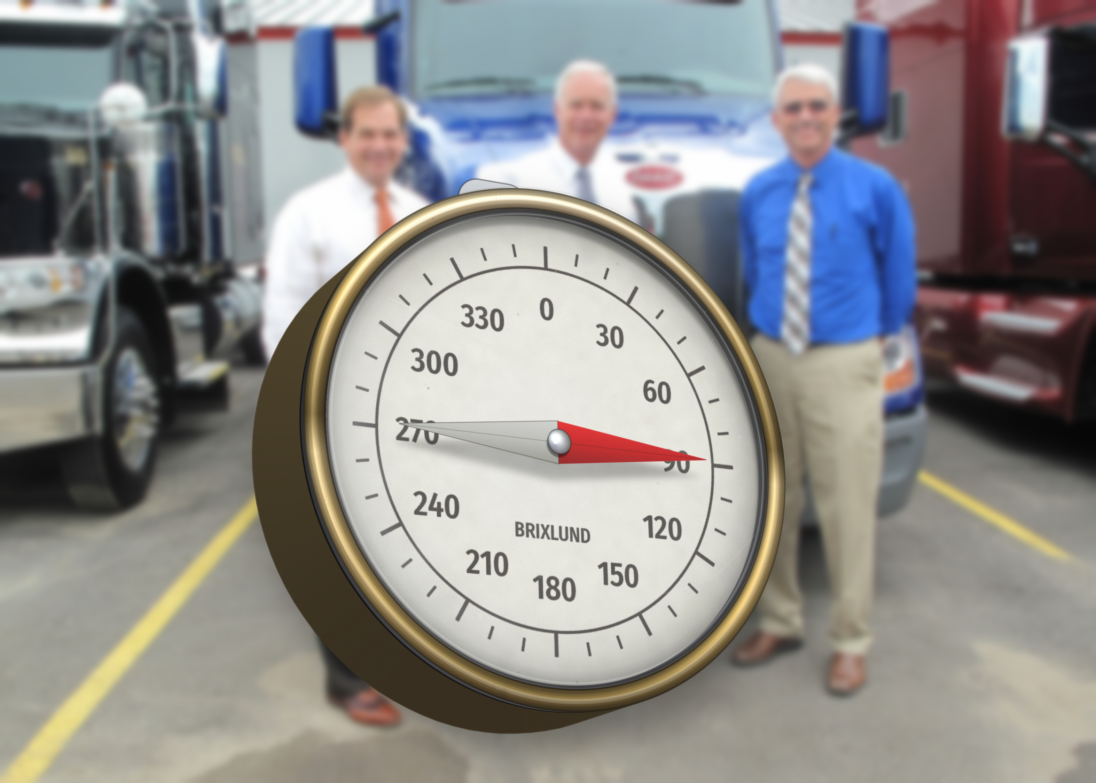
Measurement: 90 °
